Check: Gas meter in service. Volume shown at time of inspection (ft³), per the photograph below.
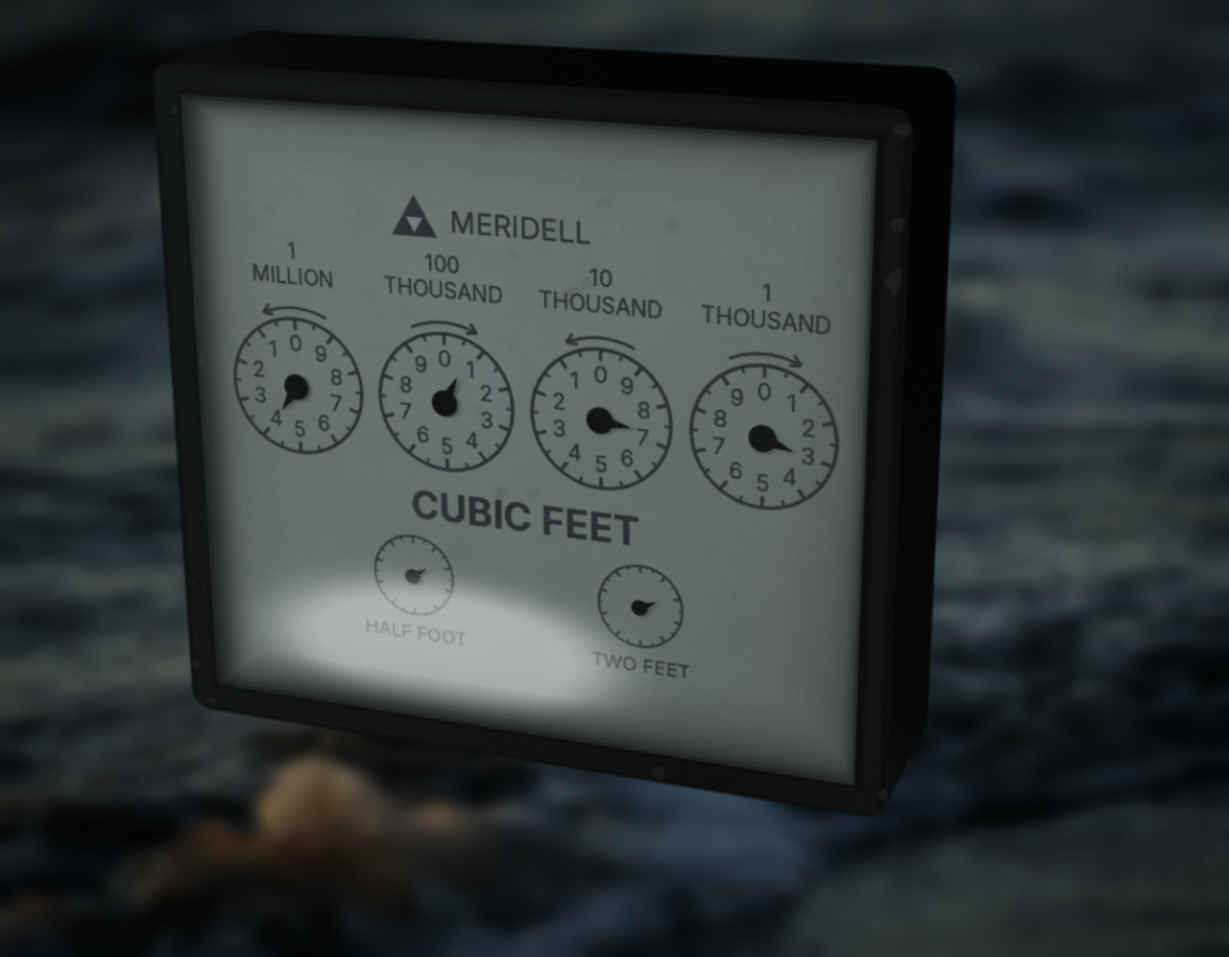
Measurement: 407300 ft³
